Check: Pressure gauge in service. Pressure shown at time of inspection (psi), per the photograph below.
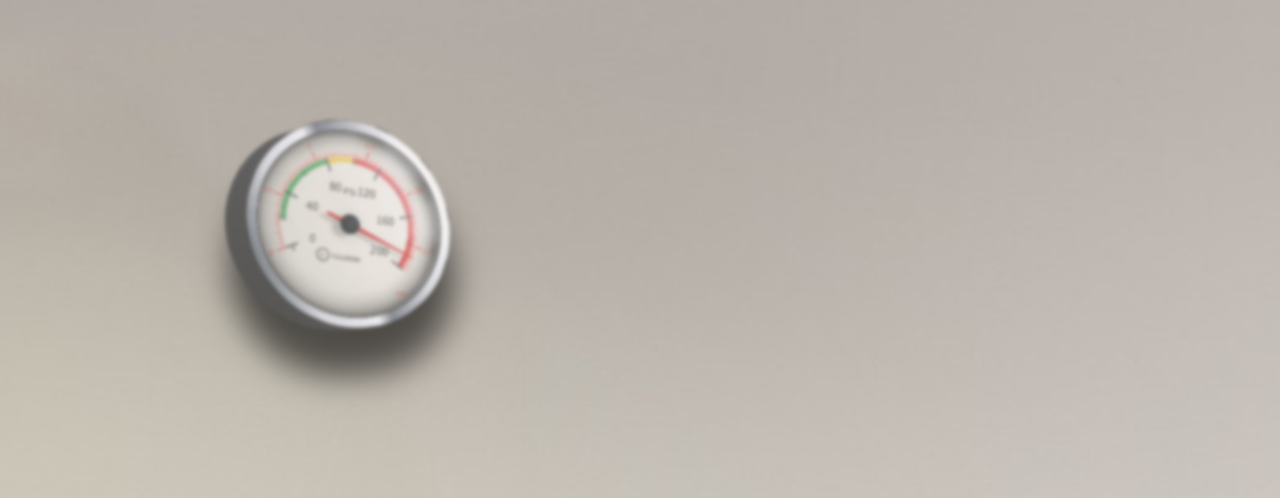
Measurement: 190 psi
